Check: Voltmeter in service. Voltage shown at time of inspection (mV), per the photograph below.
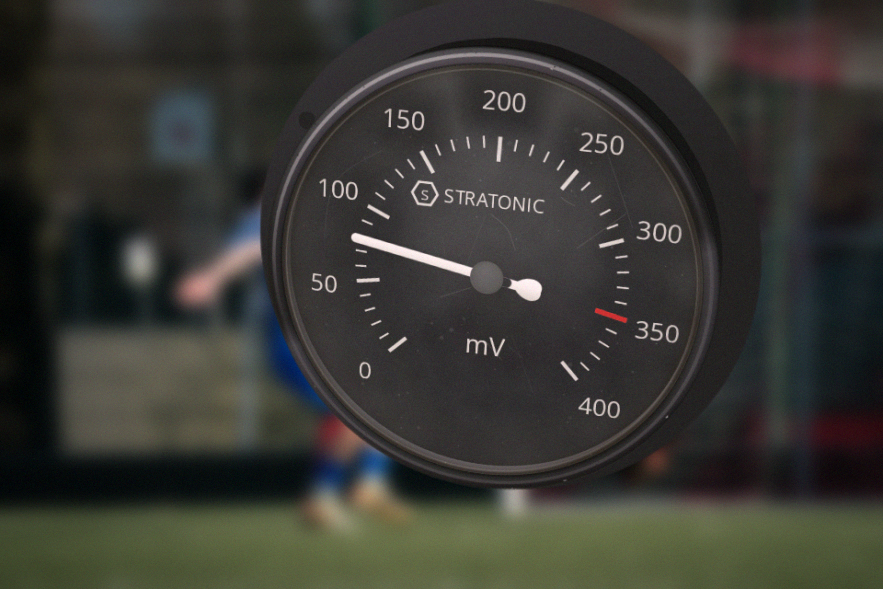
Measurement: 80 mV
